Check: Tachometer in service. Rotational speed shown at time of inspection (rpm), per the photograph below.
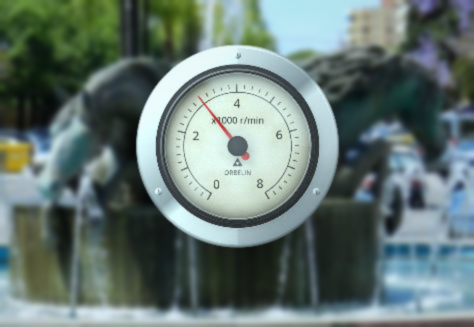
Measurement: 3000 rpm
